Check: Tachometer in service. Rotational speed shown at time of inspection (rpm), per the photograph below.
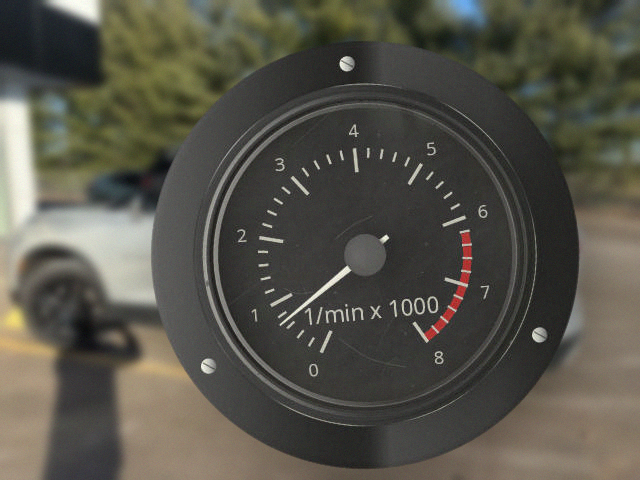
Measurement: 700 rpm
